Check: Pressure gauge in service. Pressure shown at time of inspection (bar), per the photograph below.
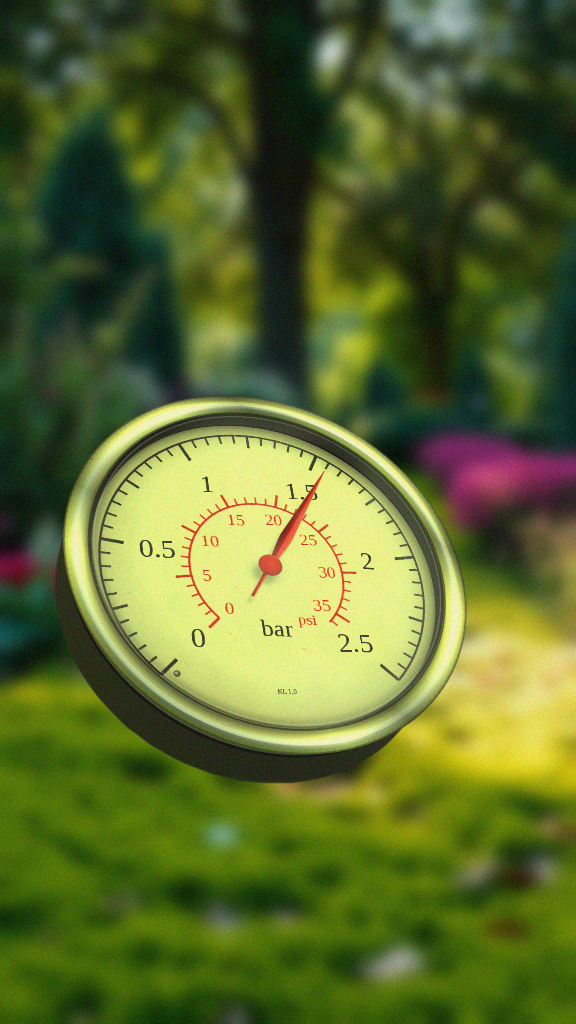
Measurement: 1.55 bar
